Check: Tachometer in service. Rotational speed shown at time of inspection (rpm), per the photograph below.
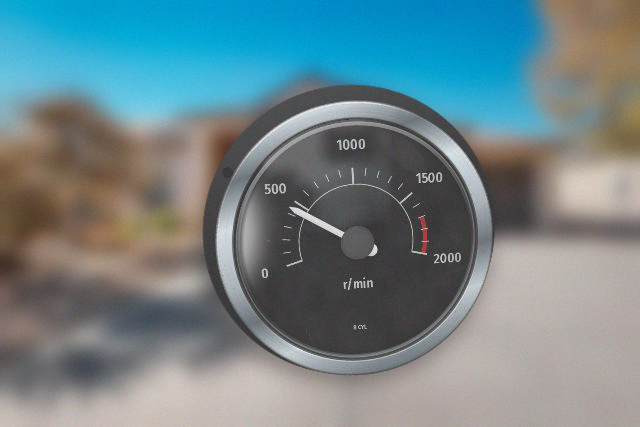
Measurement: 450 rpm
